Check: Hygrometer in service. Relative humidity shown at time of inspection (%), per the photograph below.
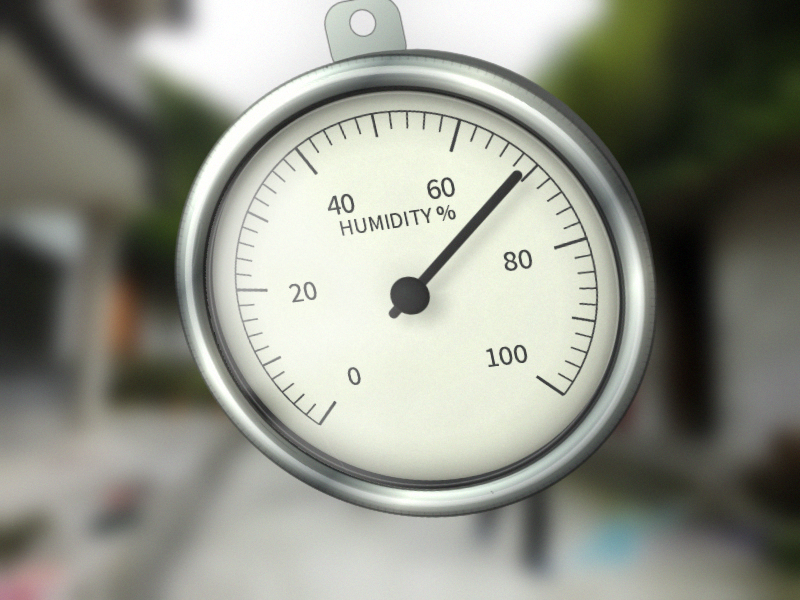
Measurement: 69 %
